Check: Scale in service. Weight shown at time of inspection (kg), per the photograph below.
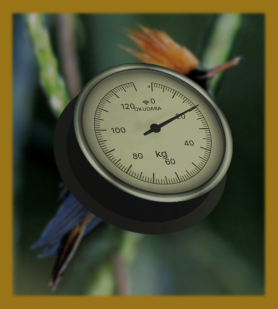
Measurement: 20 kg
